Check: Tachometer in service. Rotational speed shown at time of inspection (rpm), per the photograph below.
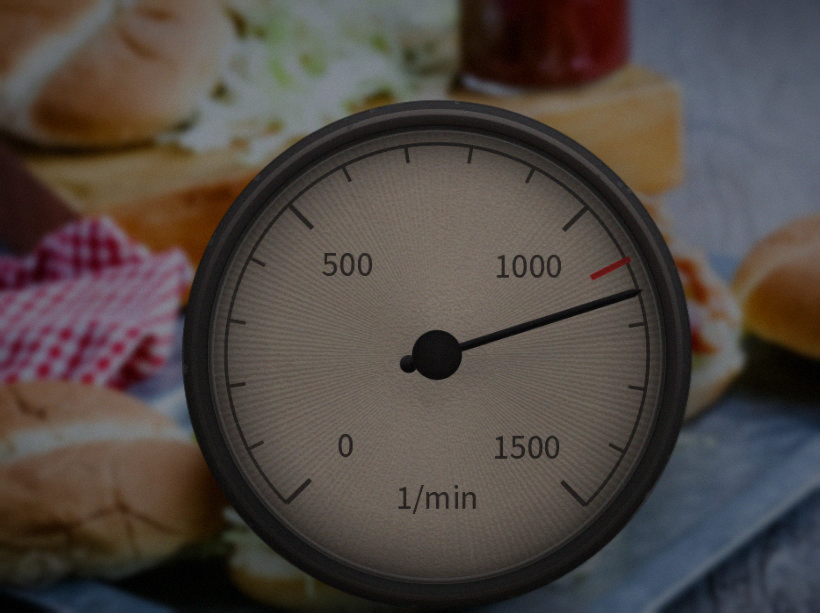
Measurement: 1150 rpm
